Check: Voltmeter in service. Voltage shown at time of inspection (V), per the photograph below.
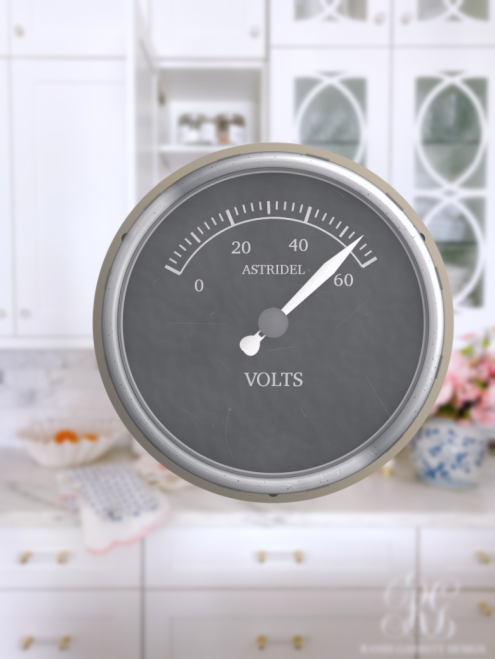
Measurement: 54 V
